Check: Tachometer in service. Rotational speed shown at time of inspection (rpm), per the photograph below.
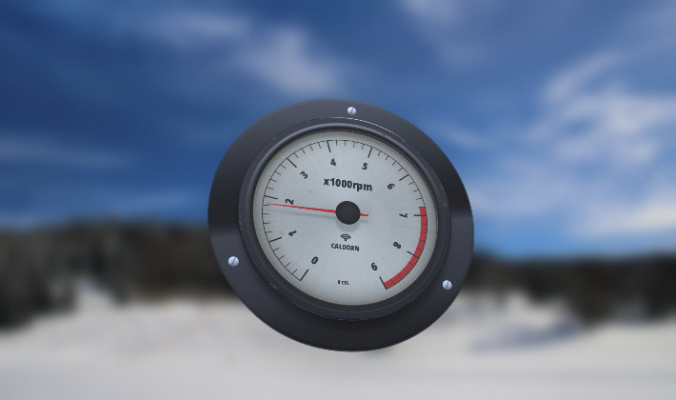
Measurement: 1800 rpm
